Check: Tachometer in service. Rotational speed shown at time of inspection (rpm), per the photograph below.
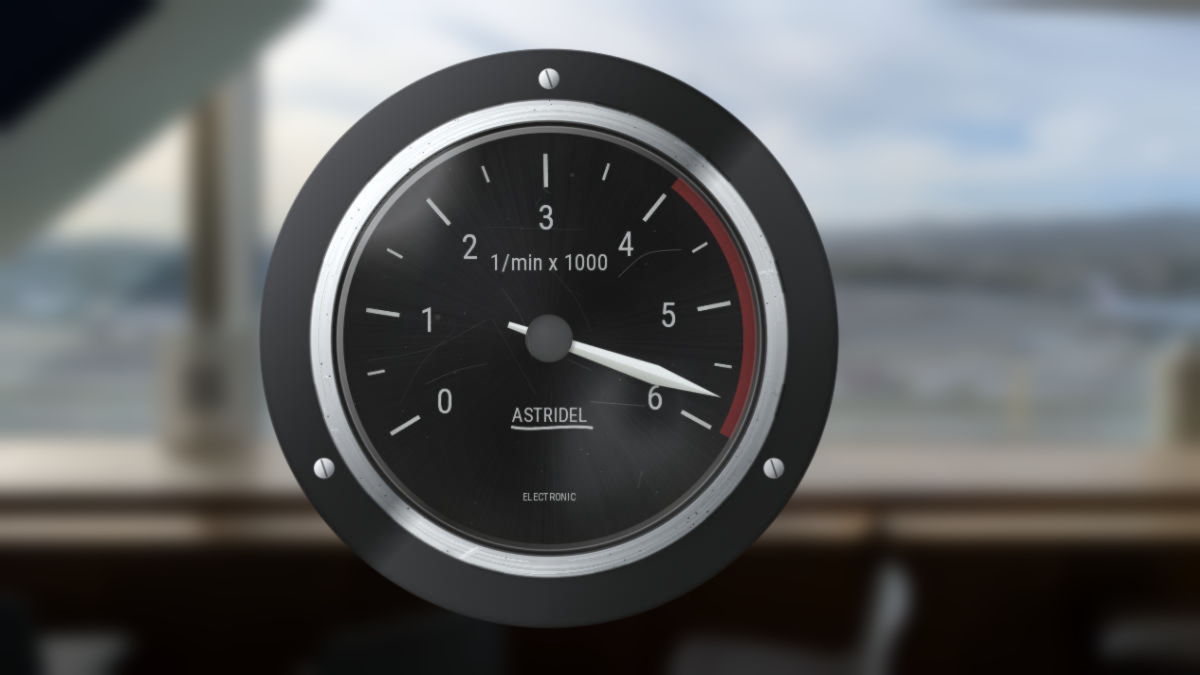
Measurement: 5750 rpm
